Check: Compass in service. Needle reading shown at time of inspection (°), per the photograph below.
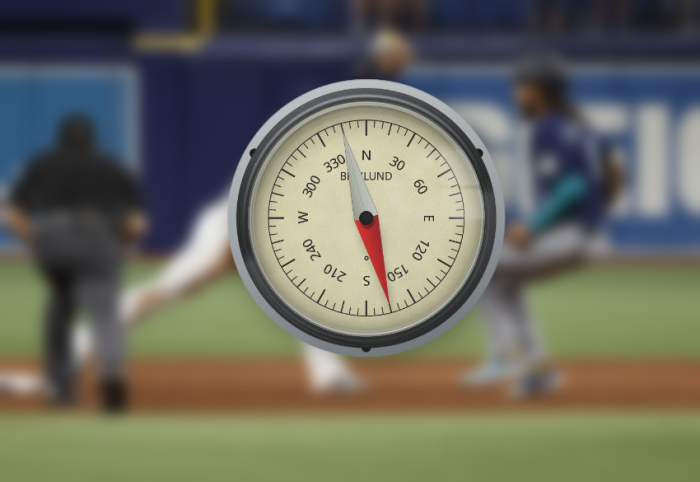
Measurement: 165 °
